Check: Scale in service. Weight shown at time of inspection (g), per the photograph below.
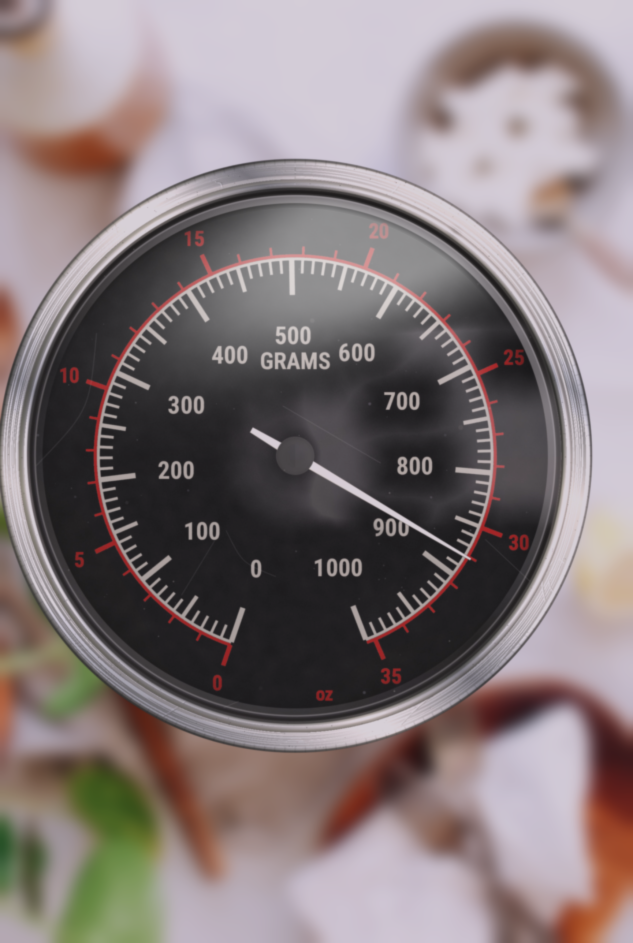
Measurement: 880 g
